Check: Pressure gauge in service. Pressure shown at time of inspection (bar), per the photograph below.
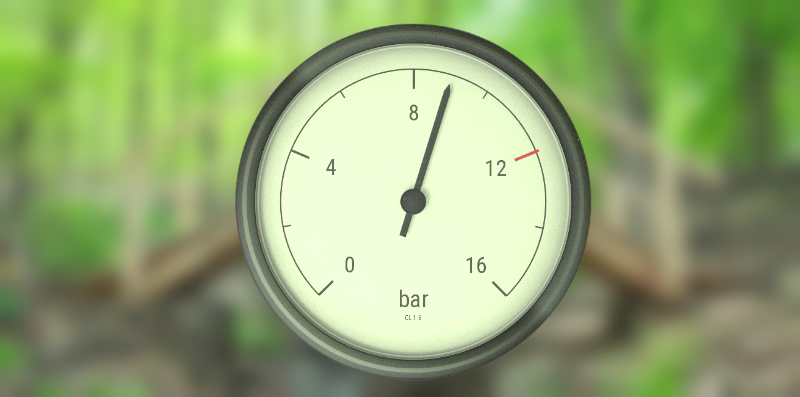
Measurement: 9 bar
